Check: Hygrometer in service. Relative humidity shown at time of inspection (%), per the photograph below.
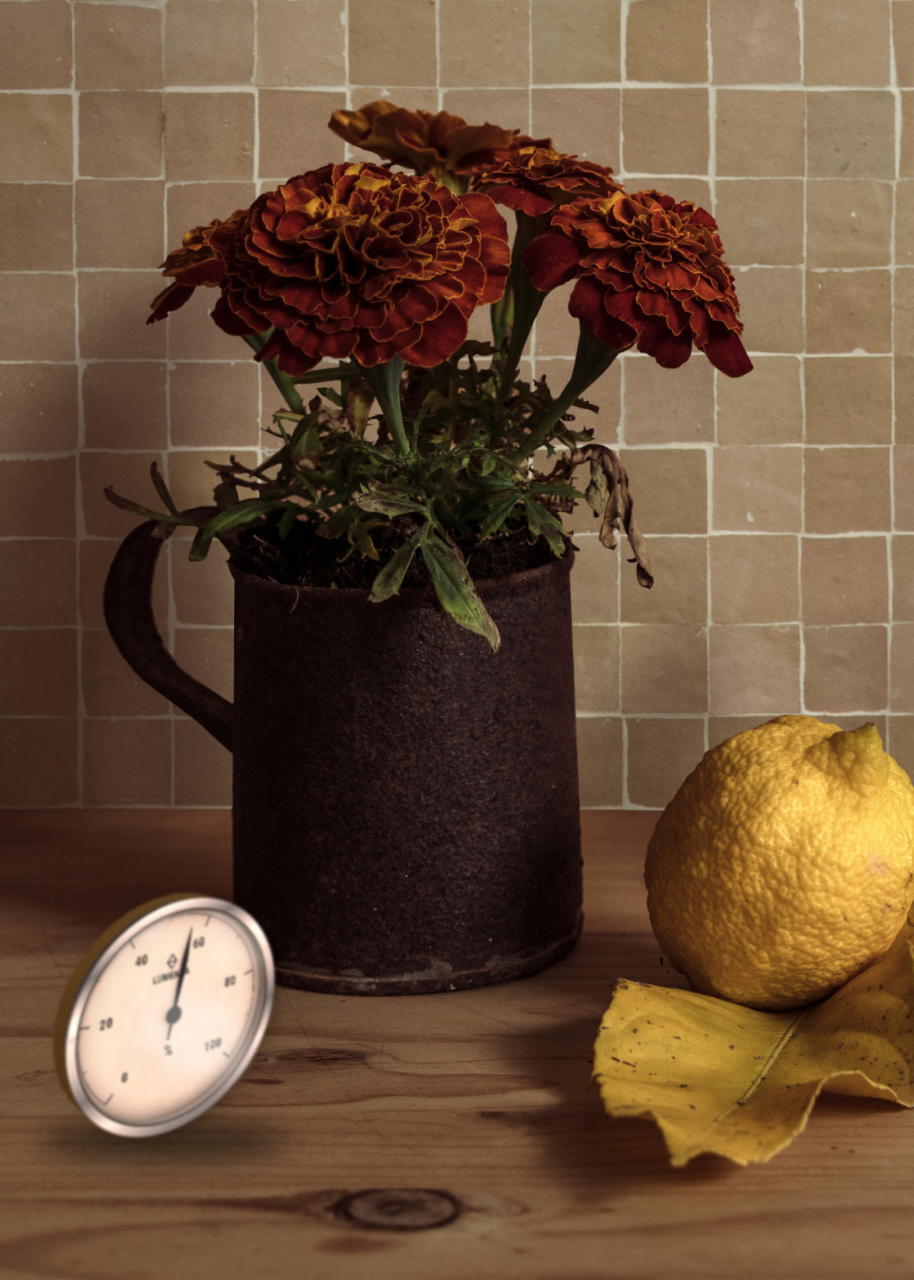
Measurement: 55 %
